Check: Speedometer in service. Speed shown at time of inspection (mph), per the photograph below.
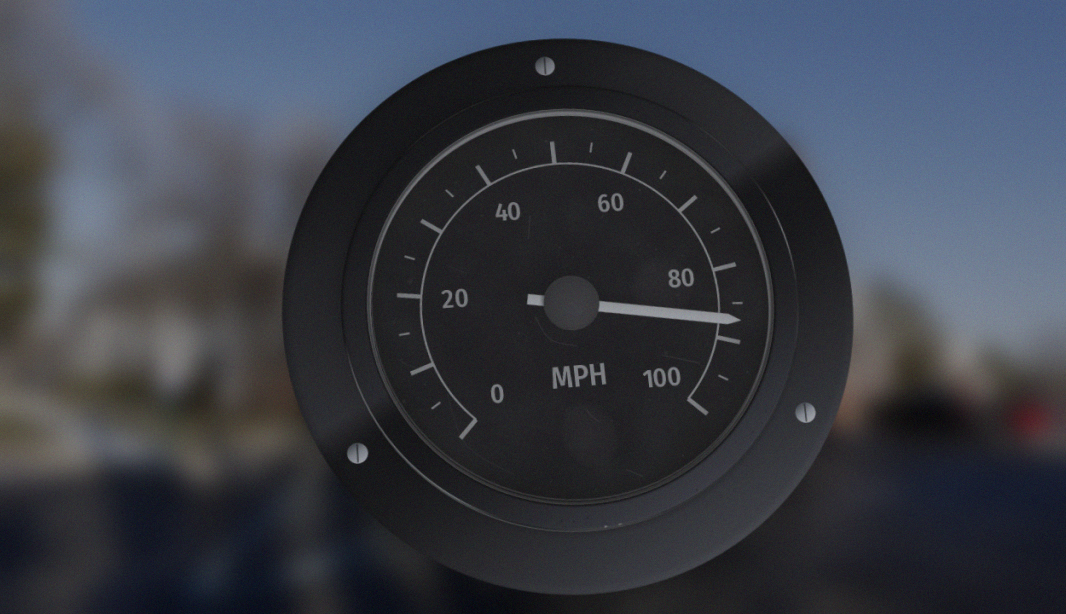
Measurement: 87.5 mph
